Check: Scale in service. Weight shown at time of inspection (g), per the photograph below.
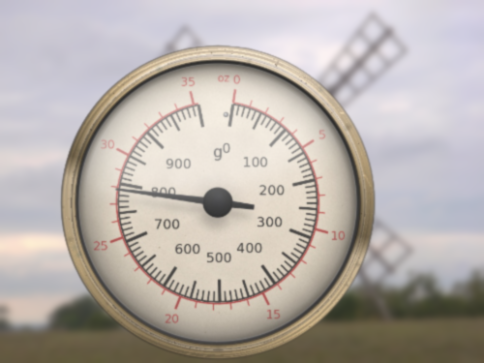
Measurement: 790 g
